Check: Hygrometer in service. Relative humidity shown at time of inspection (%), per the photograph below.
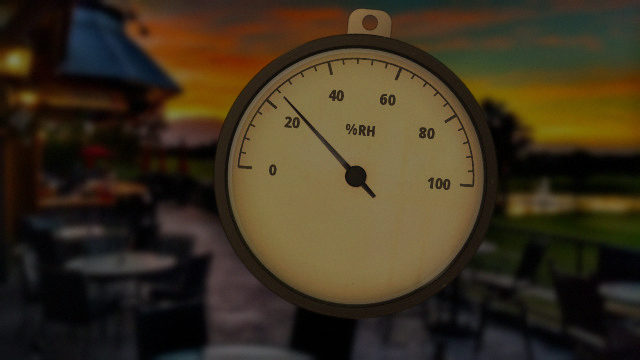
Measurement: 24 %
